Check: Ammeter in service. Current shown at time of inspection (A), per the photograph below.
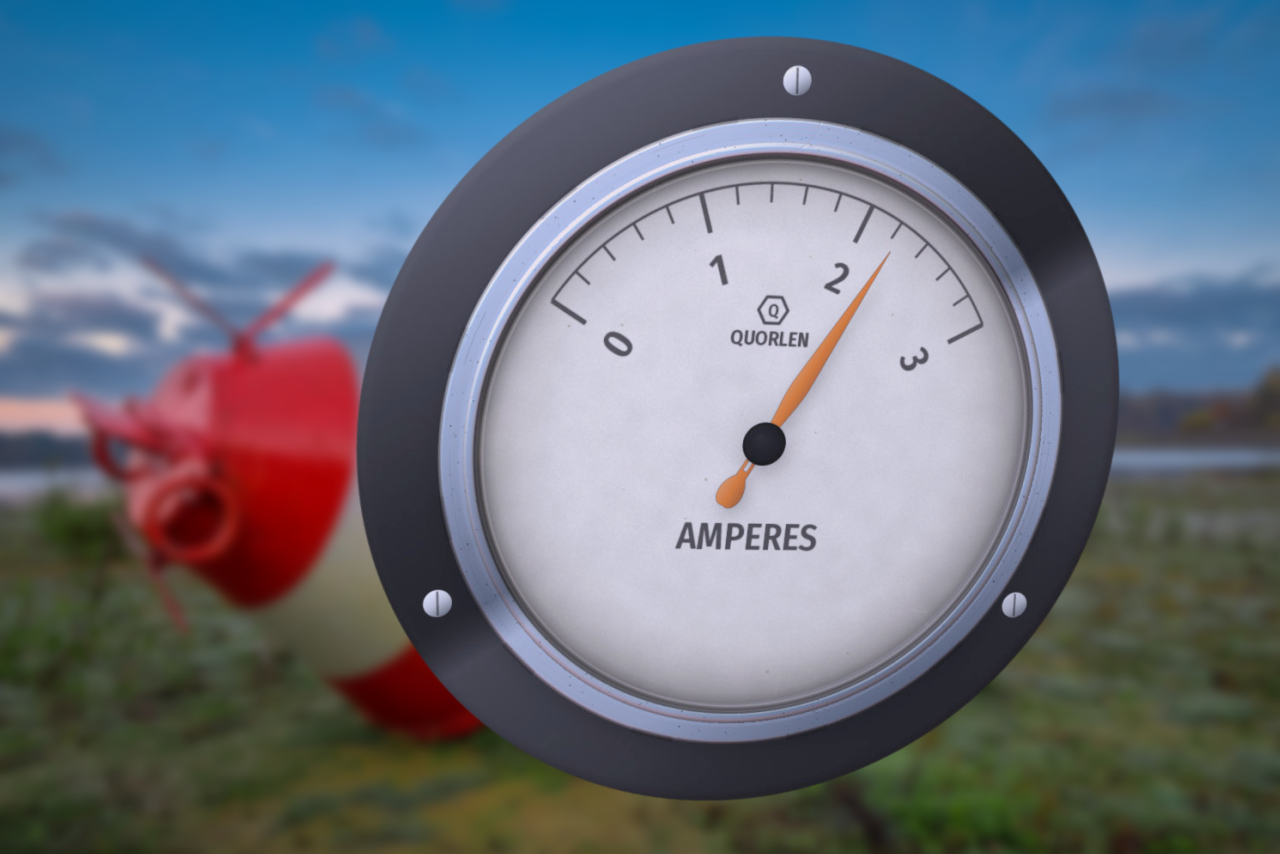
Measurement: 2.2 A
